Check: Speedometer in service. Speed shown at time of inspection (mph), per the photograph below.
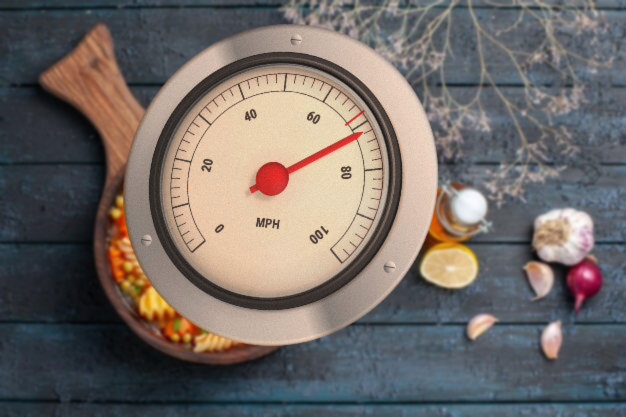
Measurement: 72 mph
